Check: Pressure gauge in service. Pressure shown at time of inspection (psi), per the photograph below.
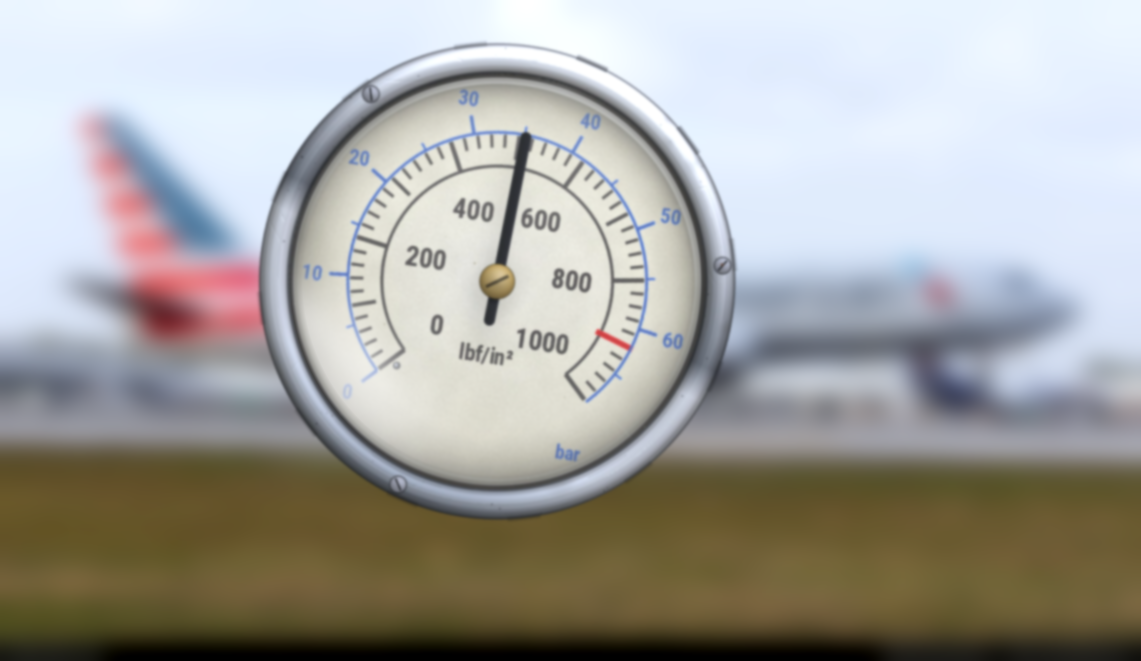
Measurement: 510 psi
